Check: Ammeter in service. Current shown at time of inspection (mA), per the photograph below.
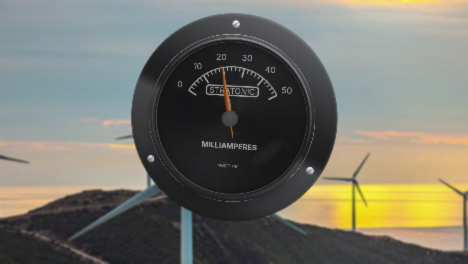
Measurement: 20 mA
